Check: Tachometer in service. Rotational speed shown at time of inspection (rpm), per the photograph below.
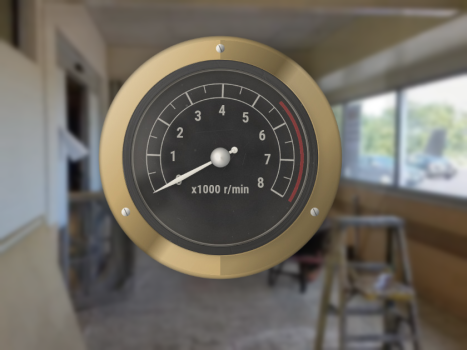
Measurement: 0 rpm
